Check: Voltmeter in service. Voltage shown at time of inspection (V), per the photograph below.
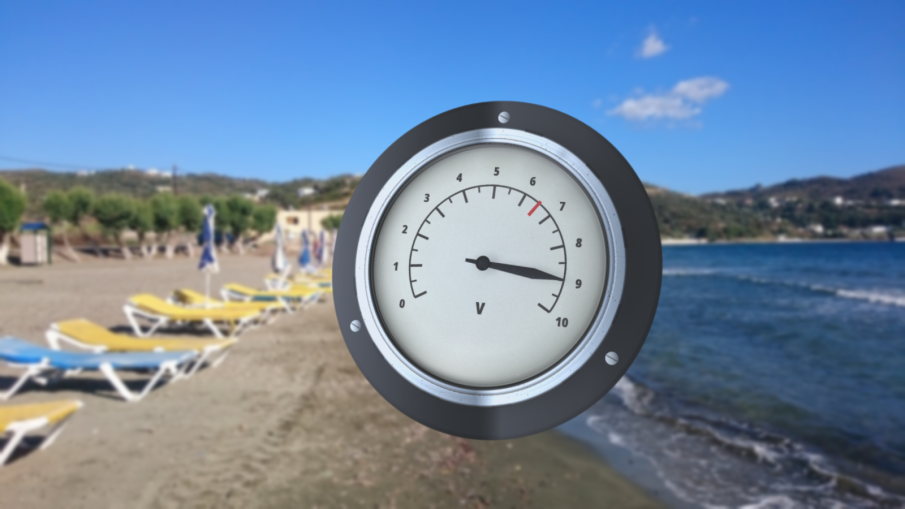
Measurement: 9 V
